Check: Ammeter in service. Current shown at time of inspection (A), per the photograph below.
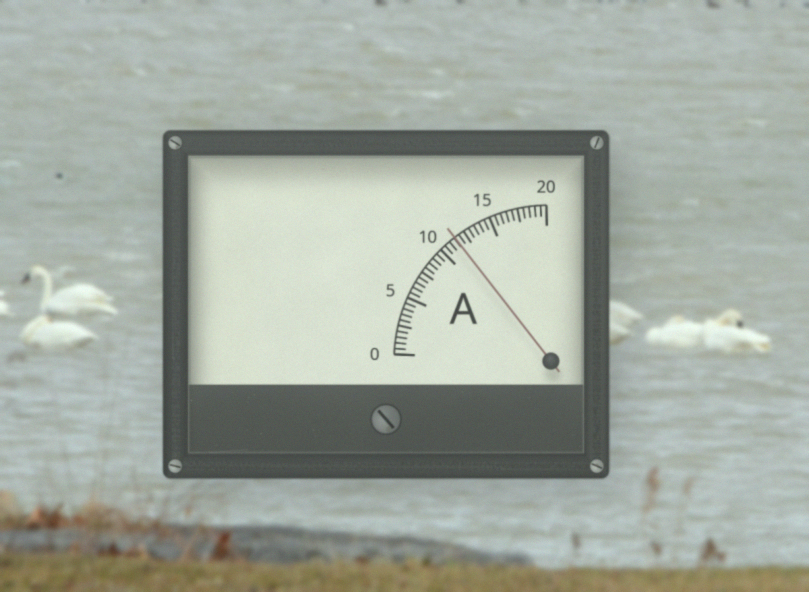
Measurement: 11.5 A
